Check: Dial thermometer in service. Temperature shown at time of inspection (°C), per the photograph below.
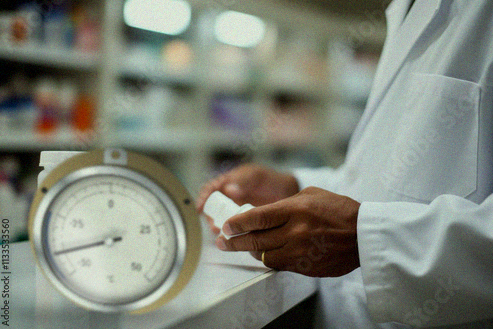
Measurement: -40 °C
